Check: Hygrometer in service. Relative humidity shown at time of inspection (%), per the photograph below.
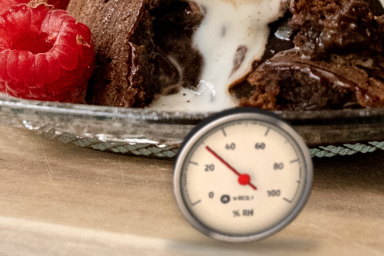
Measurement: 30 %
